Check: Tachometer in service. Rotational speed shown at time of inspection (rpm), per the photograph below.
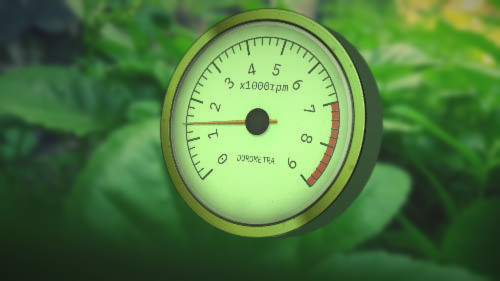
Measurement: 1400 rpm
